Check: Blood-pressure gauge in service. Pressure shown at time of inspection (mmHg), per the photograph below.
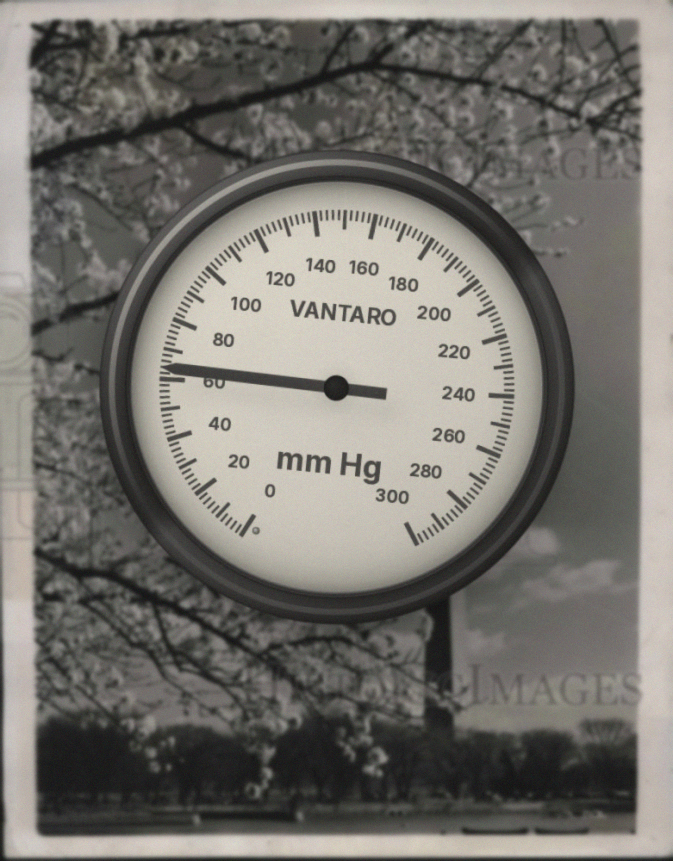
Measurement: 64 mmHg
